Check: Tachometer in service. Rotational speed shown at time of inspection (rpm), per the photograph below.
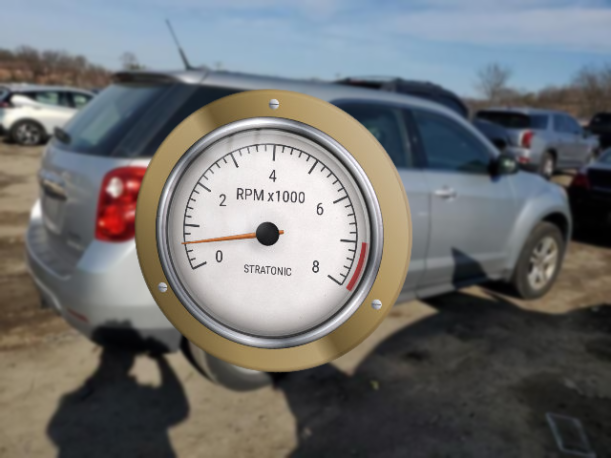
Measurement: 600 rpm
